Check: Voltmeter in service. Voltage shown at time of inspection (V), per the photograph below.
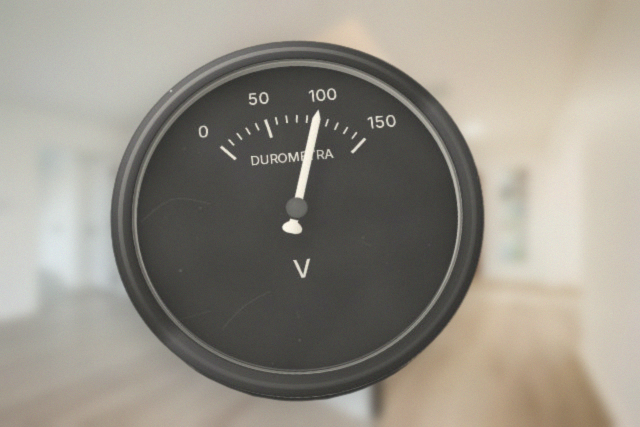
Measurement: 100 V
